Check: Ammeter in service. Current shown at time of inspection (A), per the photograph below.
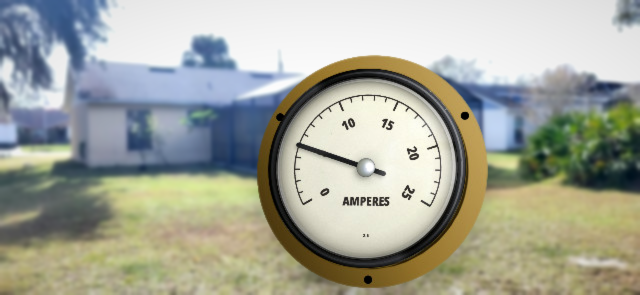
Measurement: 5 A
